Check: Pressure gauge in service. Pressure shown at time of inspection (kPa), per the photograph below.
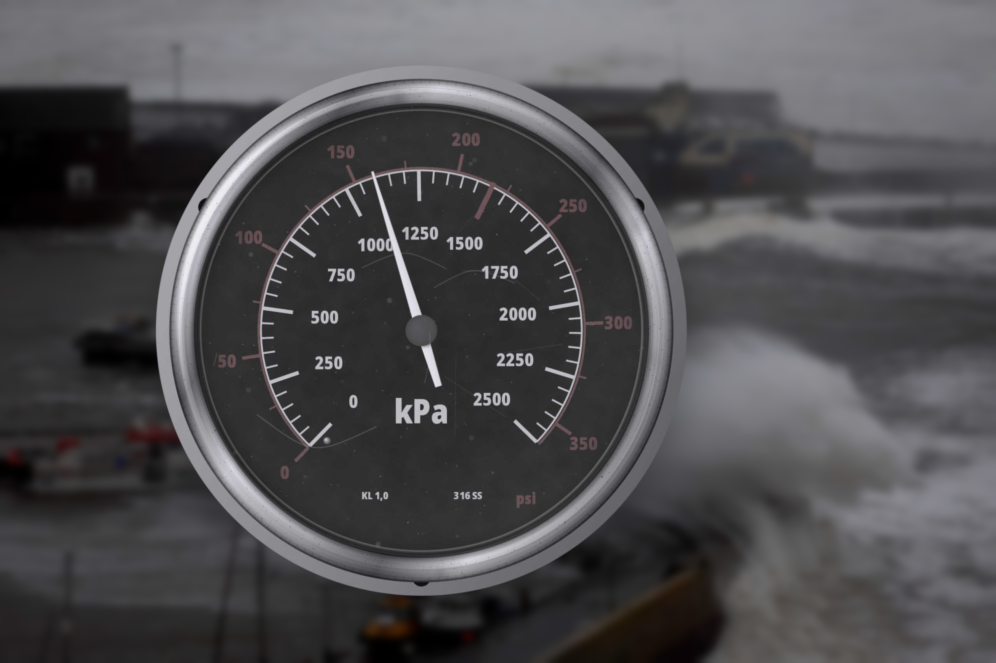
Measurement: 1100 kPa
